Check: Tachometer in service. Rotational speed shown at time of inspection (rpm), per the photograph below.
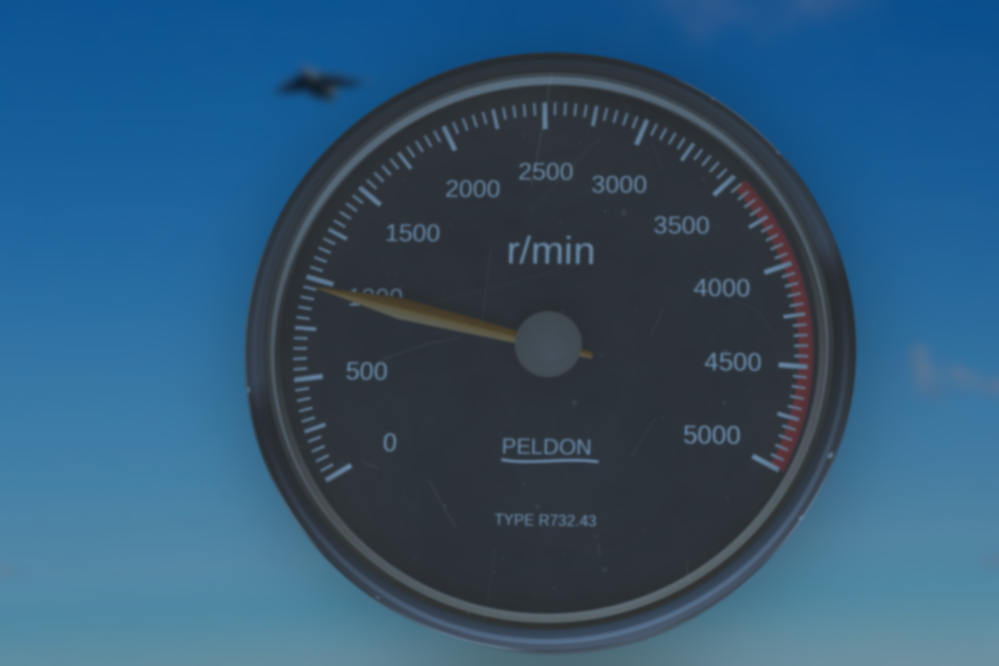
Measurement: 950 rpm
